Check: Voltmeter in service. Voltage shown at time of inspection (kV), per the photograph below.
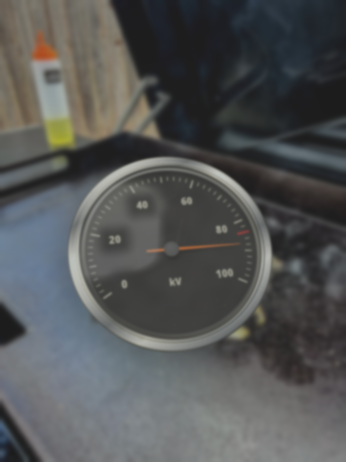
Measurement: 88 kV
